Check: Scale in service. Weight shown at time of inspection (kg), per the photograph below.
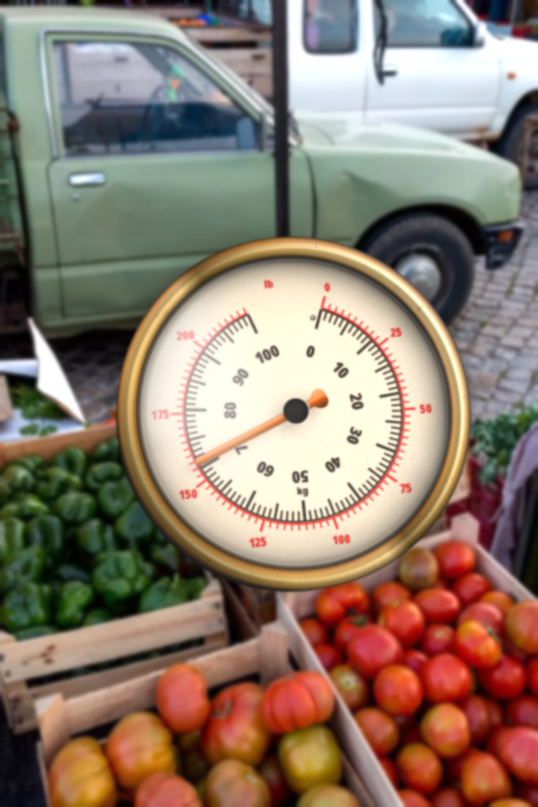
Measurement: 71 kg
